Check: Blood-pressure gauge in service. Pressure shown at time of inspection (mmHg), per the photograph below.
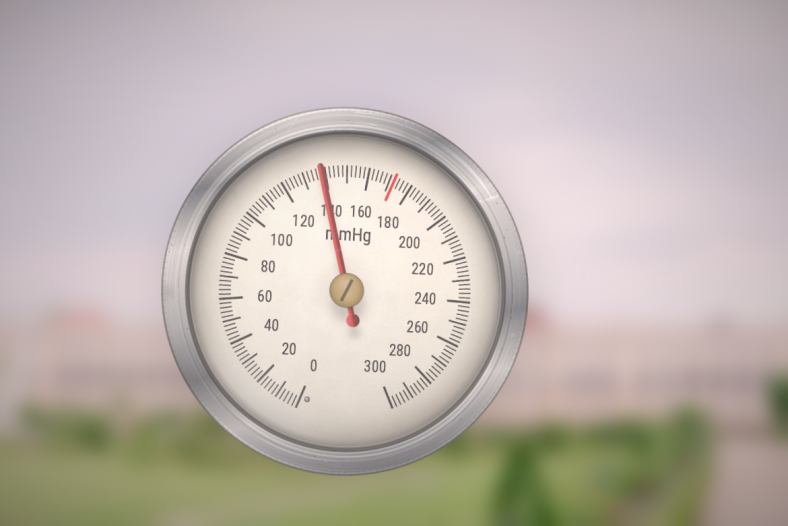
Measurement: 138 mmHg
